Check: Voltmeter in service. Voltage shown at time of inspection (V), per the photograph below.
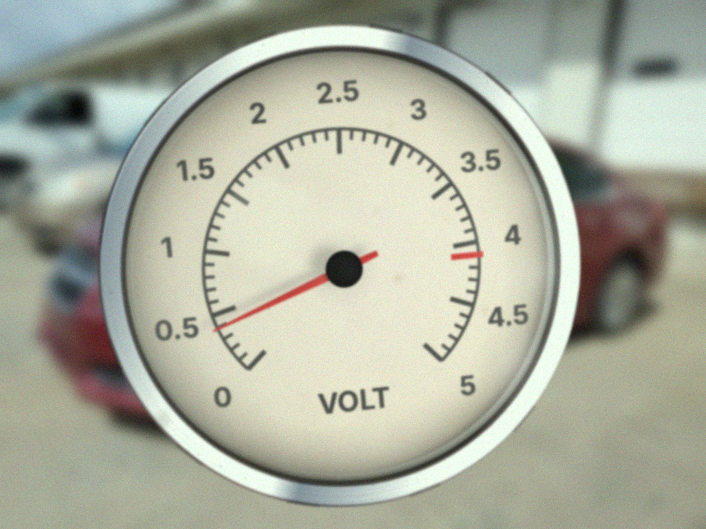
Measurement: 0.4 V
